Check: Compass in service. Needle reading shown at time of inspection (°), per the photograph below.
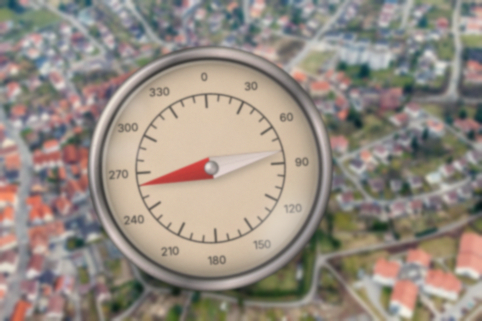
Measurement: 260 °
